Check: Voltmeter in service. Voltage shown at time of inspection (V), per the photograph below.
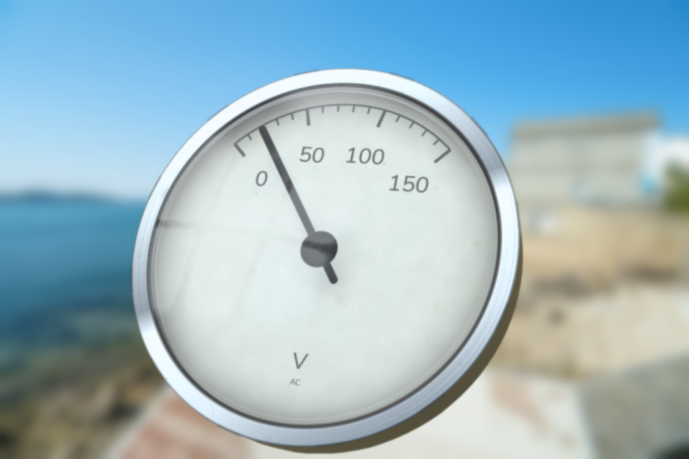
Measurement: 20 V
